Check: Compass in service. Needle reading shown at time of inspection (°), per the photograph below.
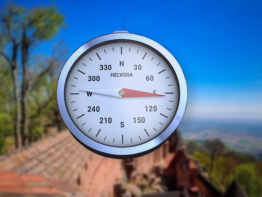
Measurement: 95 °
